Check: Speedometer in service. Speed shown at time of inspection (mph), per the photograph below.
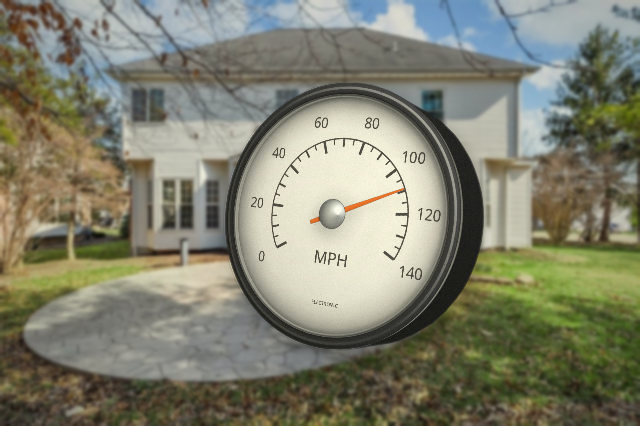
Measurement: 110 mph
